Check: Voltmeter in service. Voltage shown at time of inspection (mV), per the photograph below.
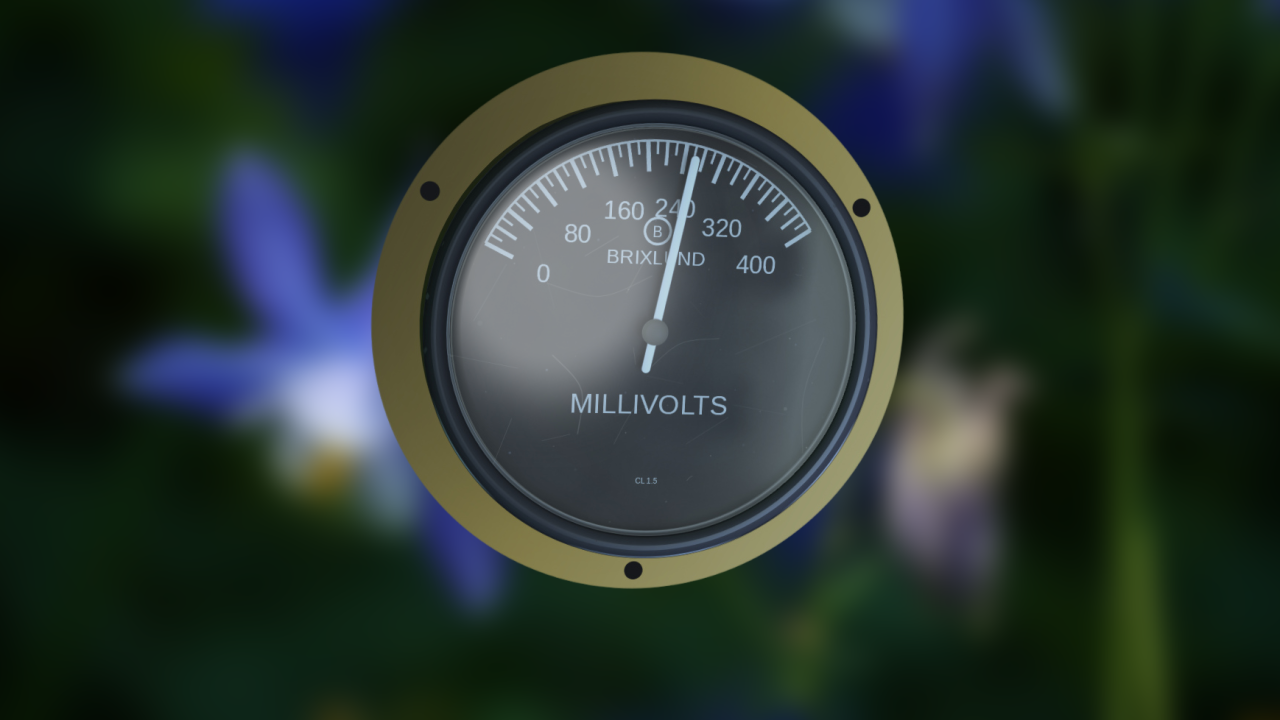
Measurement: 250 mV
